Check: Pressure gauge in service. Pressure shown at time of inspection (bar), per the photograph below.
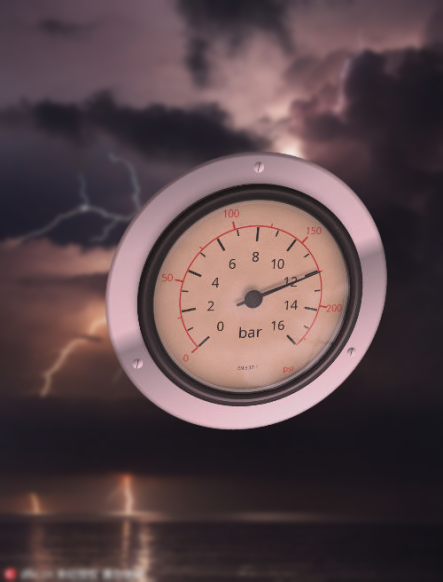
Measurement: 12 bar
